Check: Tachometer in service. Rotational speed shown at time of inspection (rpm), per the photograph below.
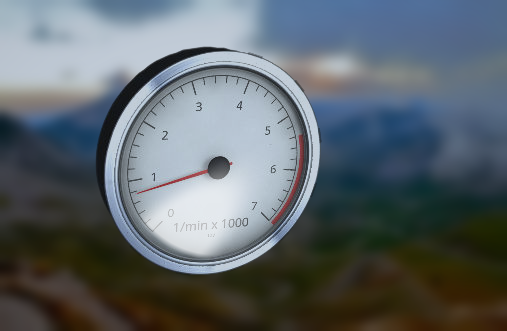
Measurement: 800 rpm
